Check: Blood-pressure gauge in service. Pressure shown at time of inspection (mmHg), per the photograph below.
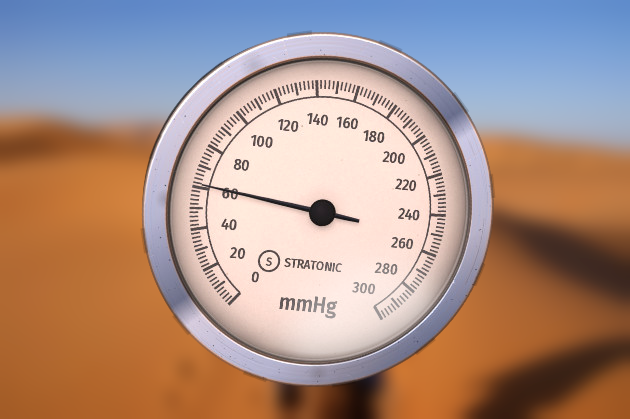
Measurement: 62 mmHg
